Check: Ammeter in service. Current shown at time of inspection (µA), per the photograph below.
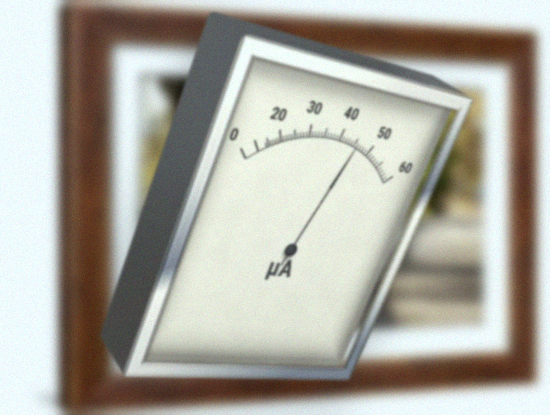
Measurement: 45 µA
